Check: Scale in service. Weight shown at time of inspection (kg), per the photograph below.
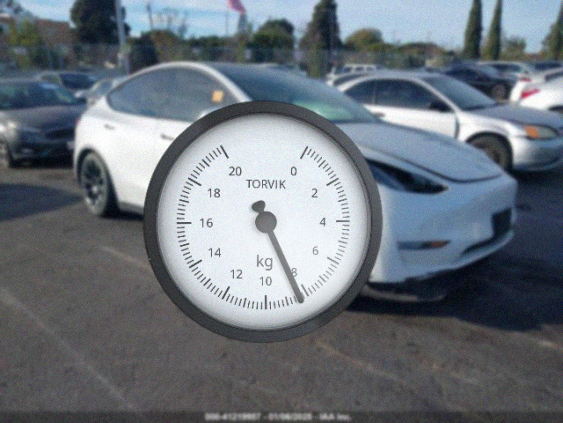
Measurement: 8.4 kg
